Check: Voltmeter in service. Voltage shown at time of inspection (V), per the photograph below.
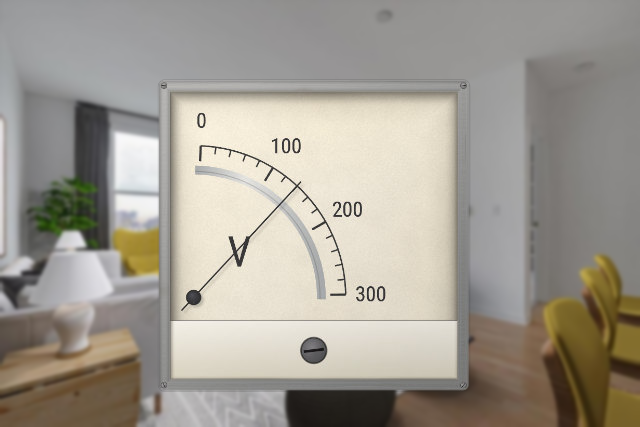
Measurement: 140 V
